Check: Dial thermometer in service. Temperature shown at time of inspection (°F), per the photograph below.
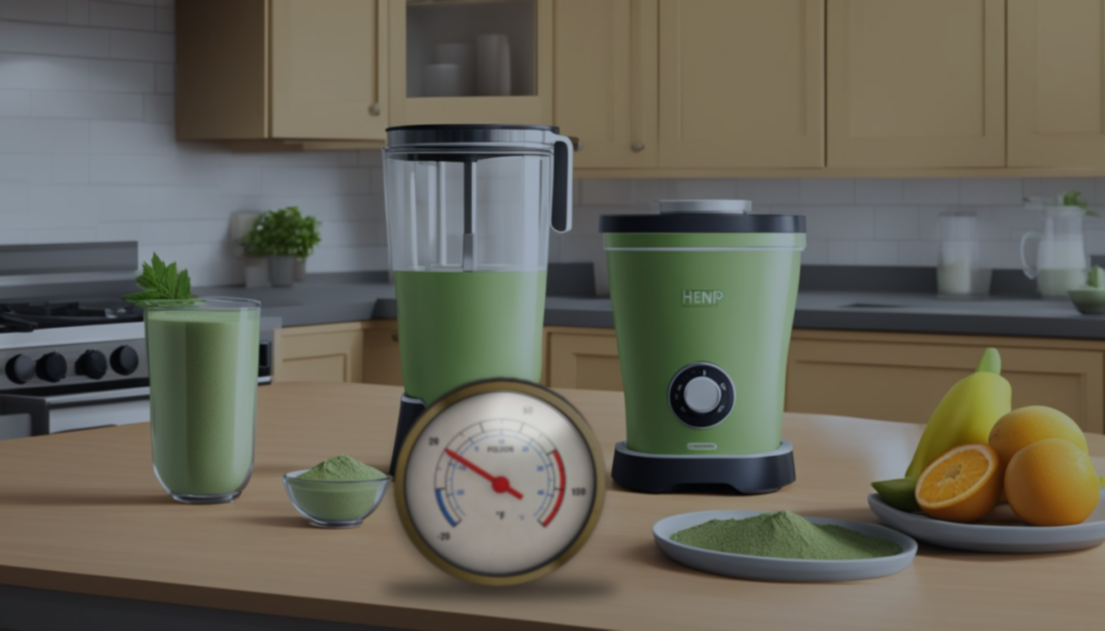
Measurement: 20 °F
